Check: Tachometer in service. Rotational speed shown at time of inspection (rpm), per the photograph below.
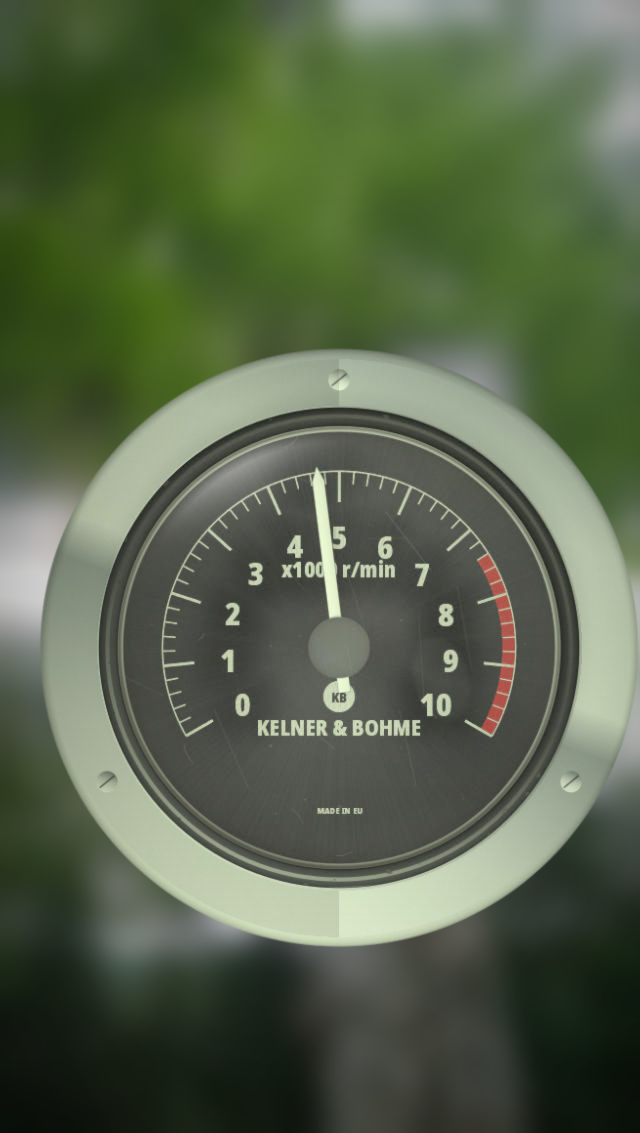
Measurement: 4700 rpm
